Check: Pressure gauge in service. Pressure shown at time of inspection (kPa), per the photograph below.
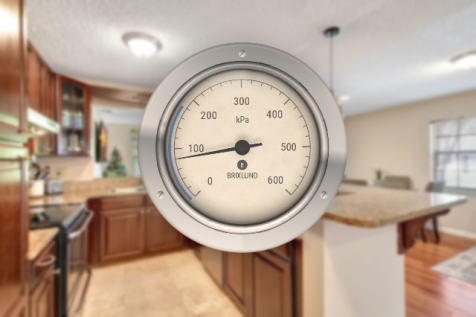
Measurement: 80 kPa
